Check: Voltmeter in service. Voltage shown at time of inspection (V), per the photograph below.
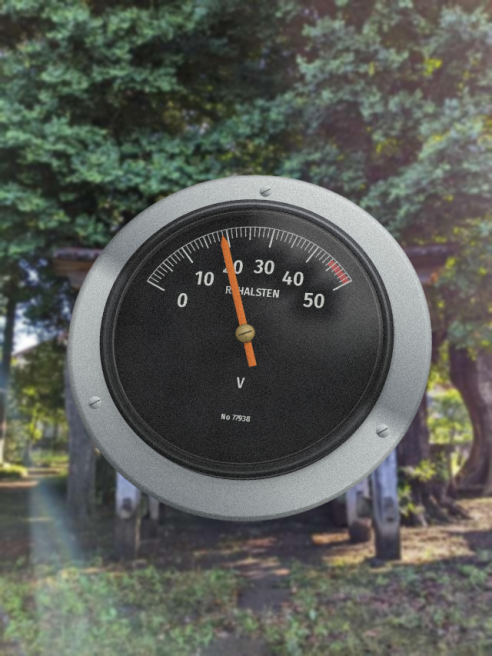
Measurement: 19 V
